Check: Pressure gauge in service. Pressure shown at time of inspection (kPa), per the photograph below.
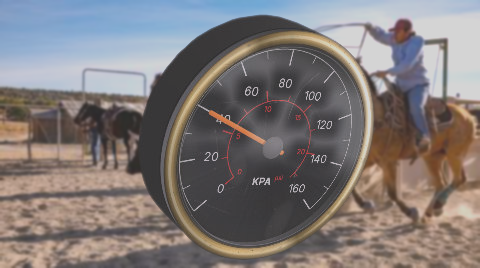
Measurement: 40 kPa
